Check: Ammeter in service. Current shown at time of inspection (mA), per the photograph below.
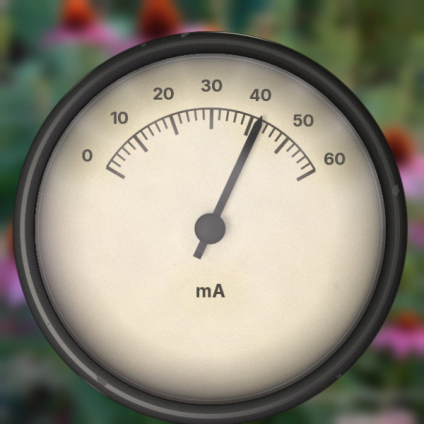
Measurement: 42 mA
